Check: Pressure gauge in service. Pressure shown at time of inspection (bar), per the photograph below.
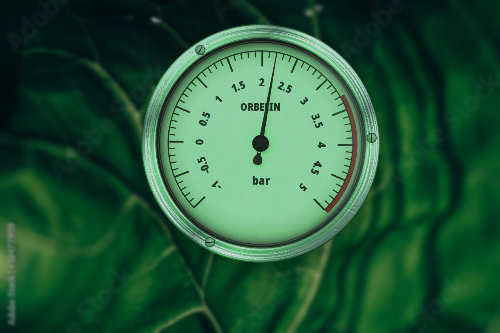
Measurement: 2.2 bar
